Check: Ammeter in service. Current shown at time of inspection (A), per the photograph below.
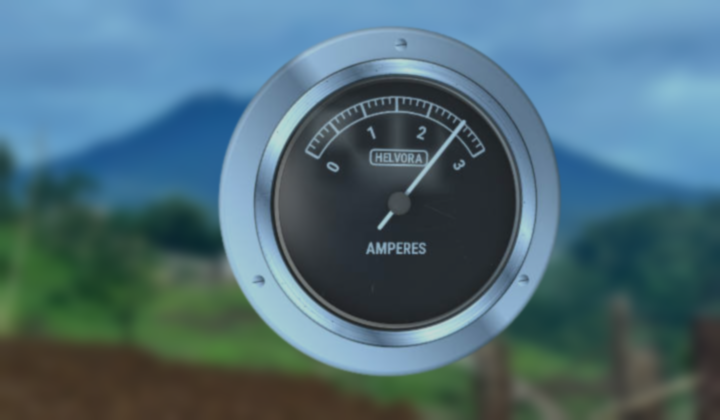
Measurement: 2.5 A
